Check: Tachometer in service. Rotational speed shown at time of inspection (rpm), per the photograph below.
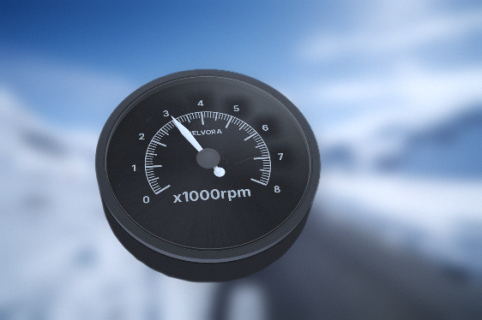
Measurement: 3000 rpm
